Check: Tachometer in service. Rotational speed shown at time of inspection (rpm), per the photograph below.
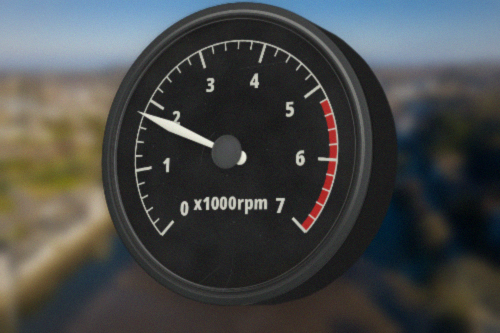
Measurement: 1800 rpm
